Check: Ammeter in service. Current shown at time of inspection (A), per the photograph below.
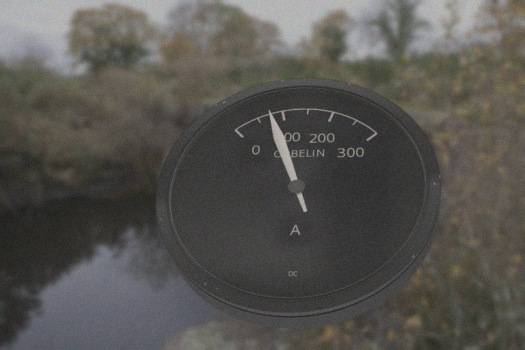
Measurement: 75 A
